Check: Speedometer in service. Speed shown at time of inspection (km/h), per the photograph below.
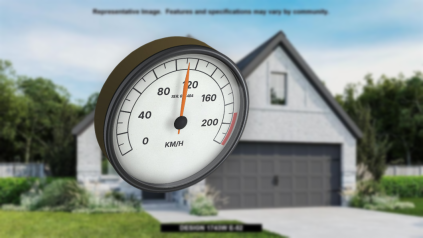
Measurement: 110 km/h
